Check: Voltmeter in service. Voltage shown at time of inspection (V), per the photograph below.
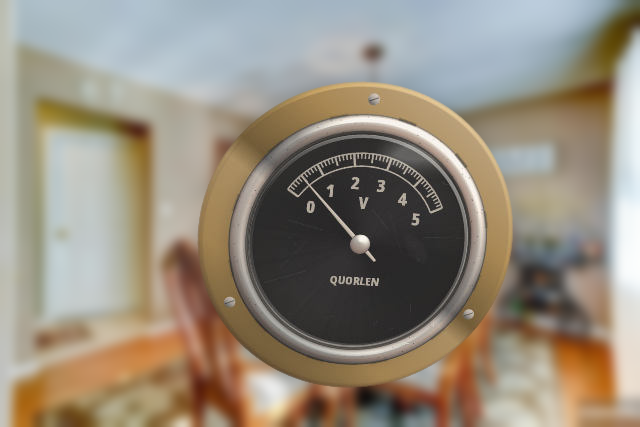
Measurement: 0.5 V
